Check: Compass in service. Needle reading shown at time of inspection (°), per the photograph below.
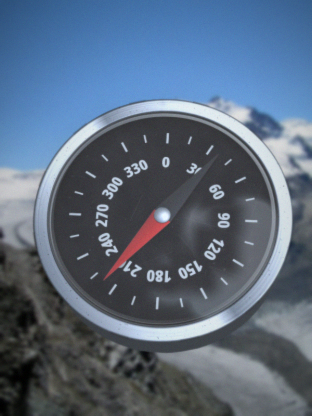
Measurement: 217.5 °
